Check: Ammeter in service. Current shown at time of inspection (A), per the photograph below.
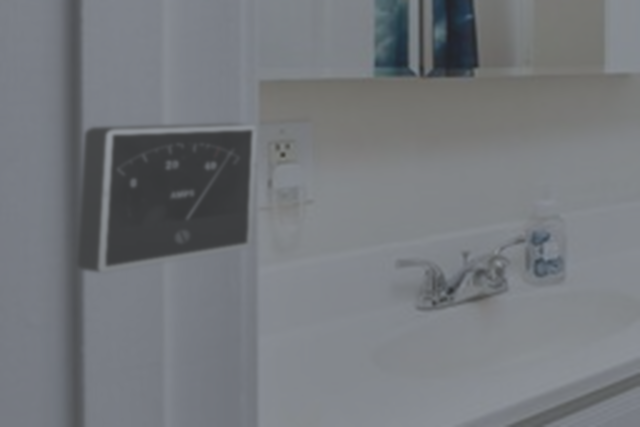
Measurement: 45 A
